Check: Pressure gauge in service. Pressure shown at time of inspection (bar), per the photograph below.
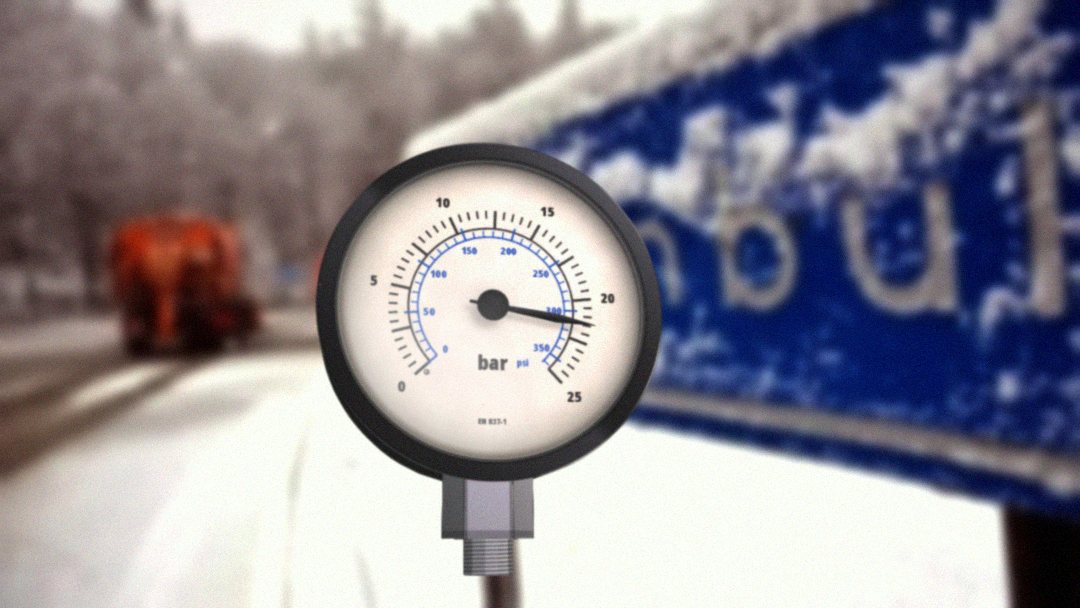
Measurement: 21.5 bar
